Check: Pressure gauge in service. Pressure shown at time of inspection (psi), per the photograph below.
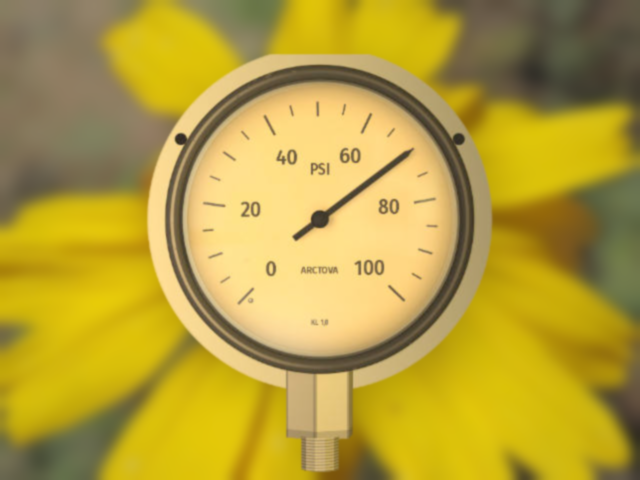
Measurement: 70 psi
